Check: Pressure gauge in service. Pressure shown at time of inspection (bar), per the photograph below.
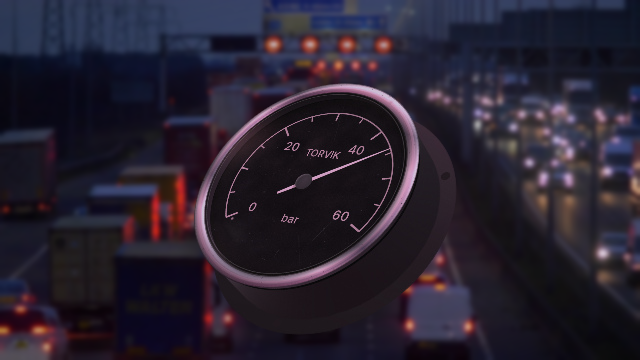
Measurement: 45 bar
